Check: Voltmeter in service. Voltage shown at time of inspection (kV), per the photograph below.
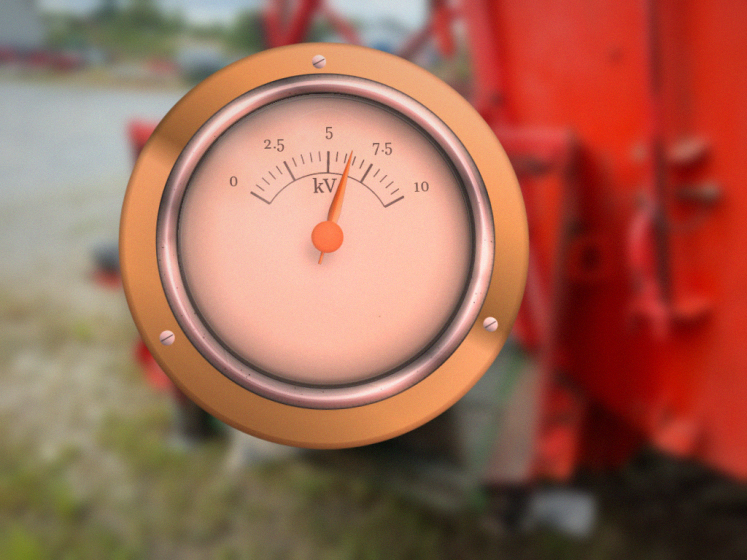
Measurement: 6.25 kV
